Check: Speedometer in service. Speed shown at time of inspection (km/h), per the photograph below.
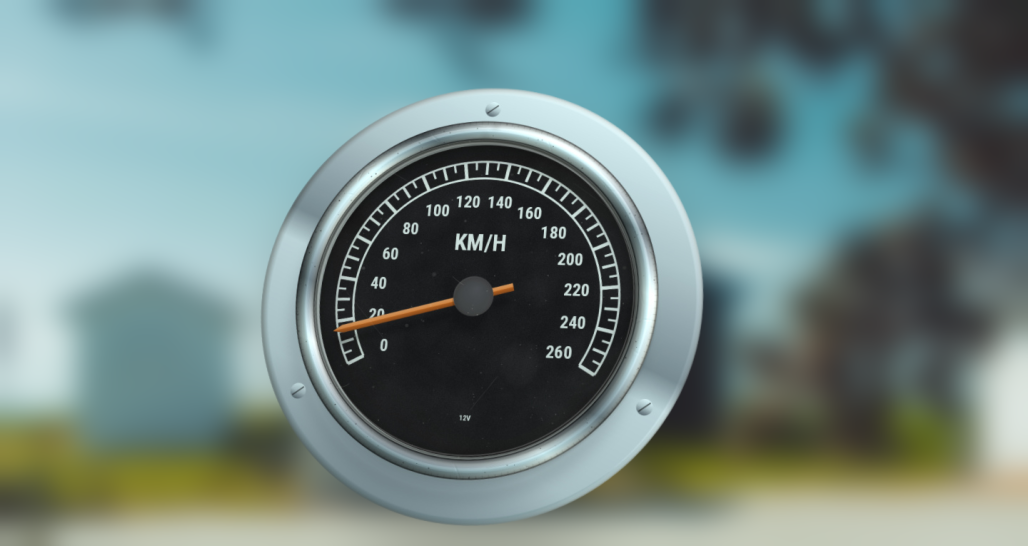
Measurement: 15 km/h
